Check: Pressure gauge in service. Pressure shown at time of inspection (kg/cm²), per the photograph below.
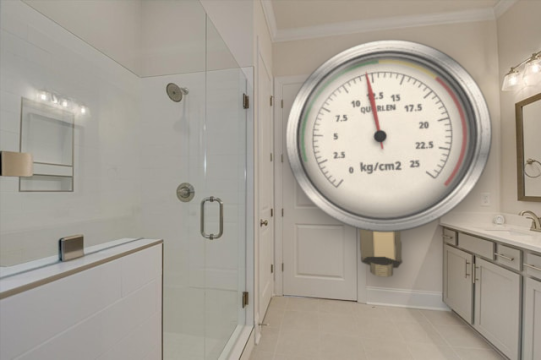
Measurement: 12 kg/cm²
